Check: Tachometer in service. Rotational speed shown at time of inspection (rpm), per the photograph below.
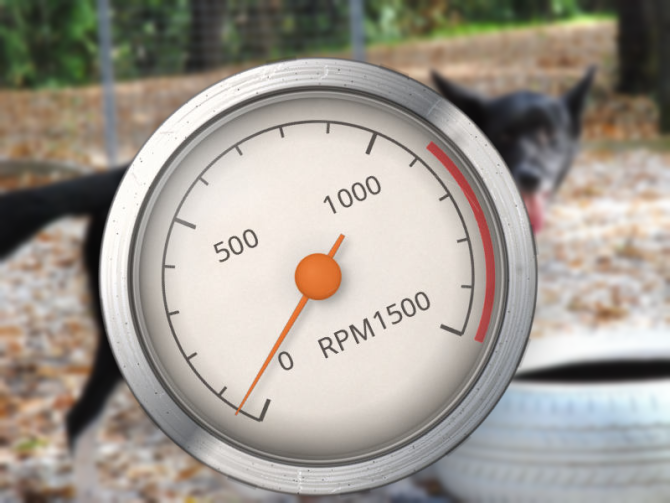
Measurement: 50 rpm
